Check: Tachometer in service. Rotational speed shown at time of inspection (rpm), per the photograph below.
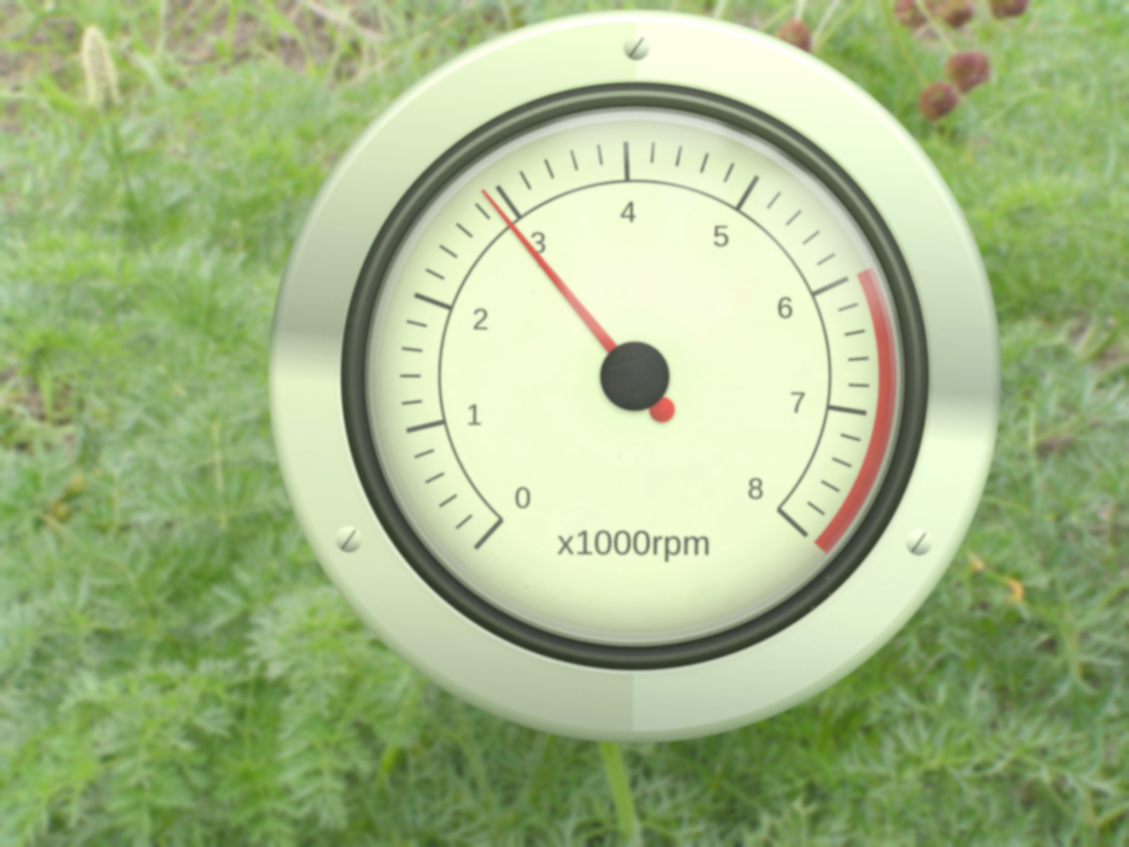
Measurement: 2900 rpm
